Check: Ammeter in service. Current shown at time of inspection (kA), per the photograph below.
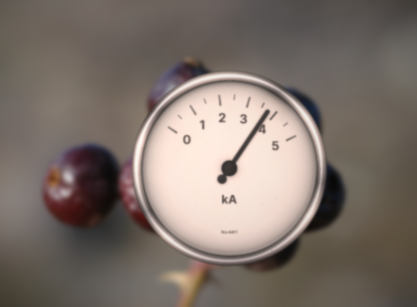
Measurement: 3.75 kA
